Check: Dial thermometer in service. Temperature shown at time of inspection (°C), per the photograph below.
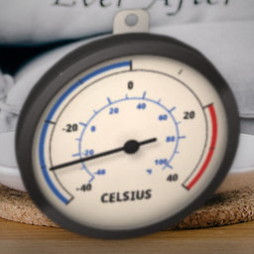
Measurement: -30 °C
